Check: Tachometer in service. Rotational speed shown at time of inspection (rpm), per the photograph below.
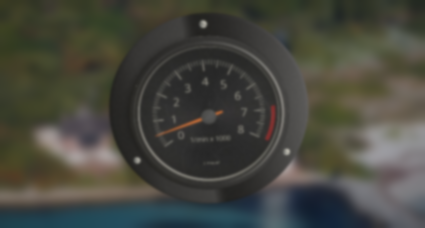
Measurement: 500 rpm
